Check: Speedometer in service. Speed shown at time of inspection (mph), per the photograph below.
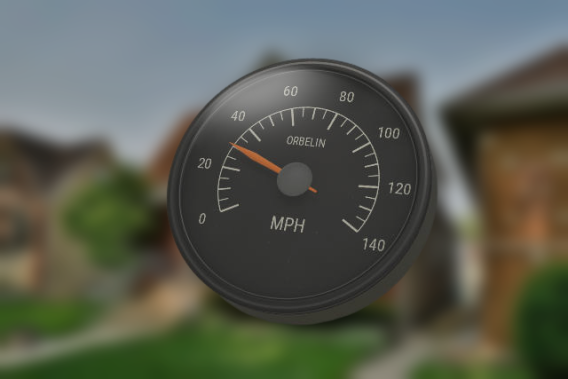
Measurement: 30 mph
